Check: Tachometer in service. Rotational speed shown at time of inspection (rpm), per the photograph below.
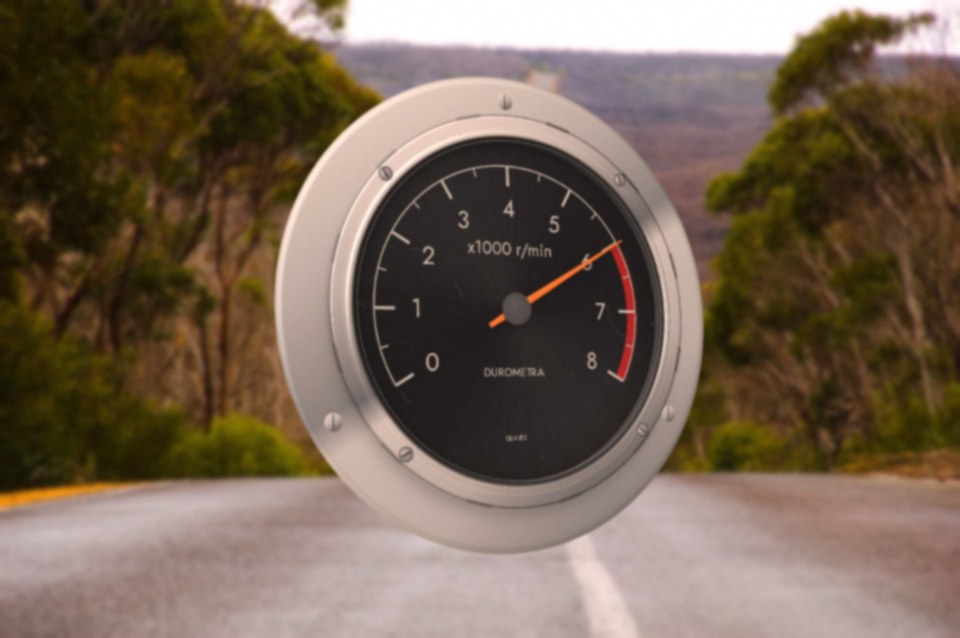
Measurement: 6000 rpm
